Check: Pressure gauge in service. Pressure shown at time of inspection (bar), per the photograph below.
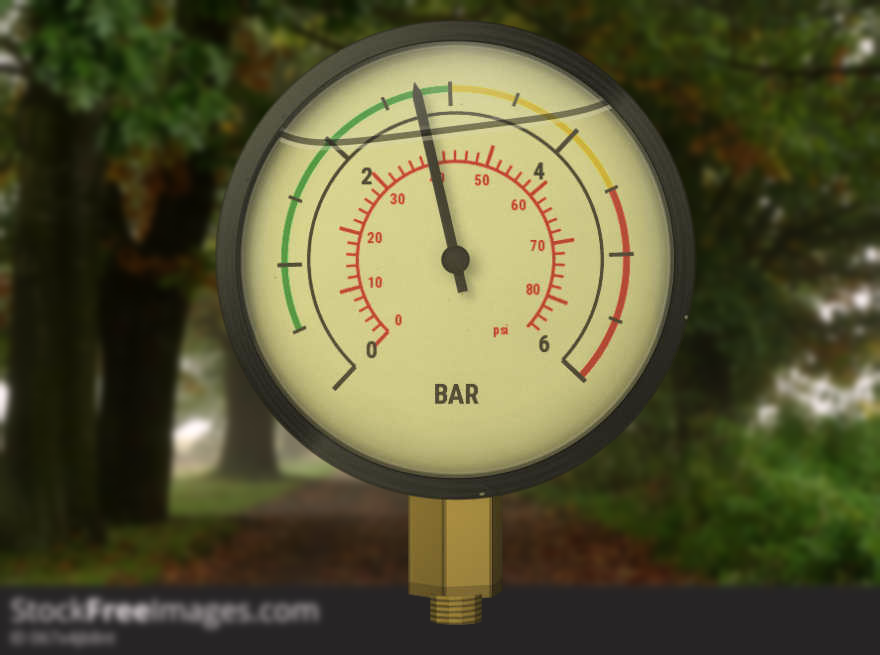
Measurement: 2.75 bar
